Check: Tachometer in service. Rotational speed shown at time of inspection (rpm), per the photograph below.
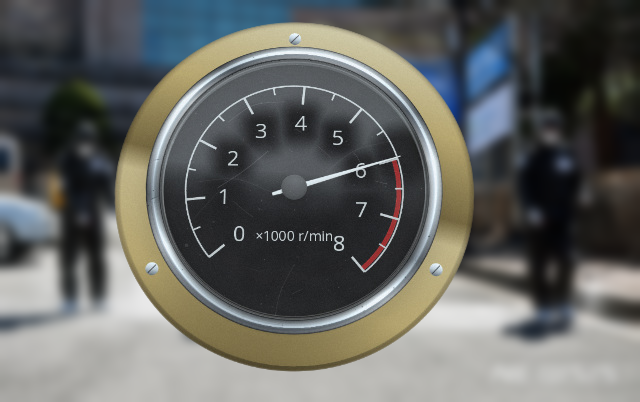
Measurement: 6000 rpm
